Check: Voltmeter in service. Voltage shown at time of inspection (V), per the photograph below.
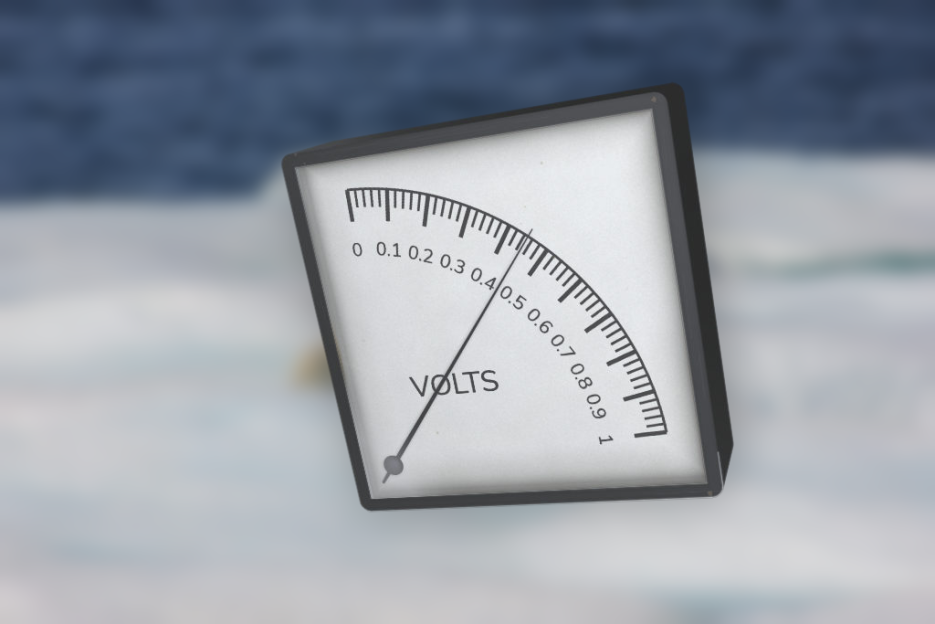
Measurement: 0.45 V
